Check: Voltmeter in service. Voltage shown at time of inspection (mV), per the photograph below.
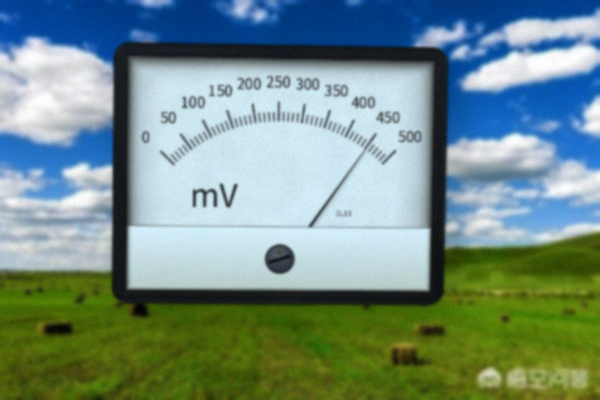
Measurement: 450 mV
